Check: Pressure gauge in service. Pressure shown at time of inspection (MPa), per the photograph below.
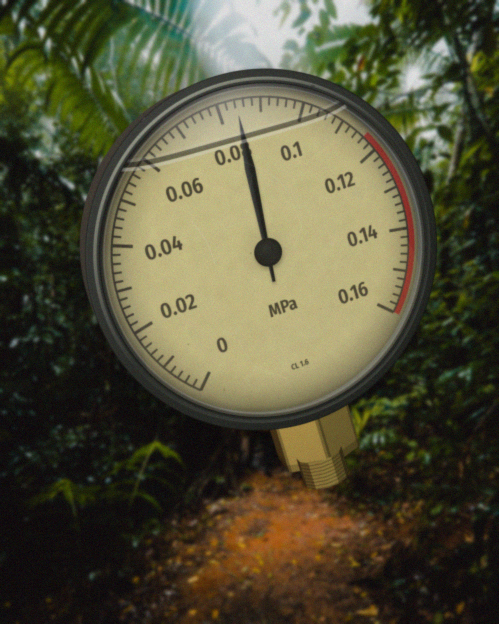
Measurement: 0.084 MPa
